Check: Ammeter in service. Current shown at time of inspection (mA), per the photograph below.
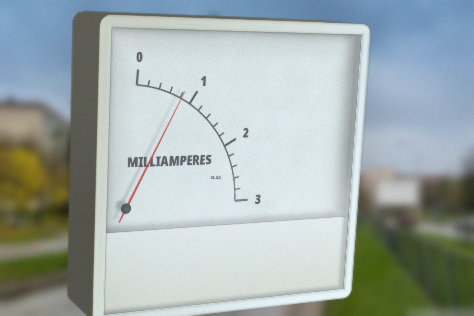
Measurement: 0.8 mA
